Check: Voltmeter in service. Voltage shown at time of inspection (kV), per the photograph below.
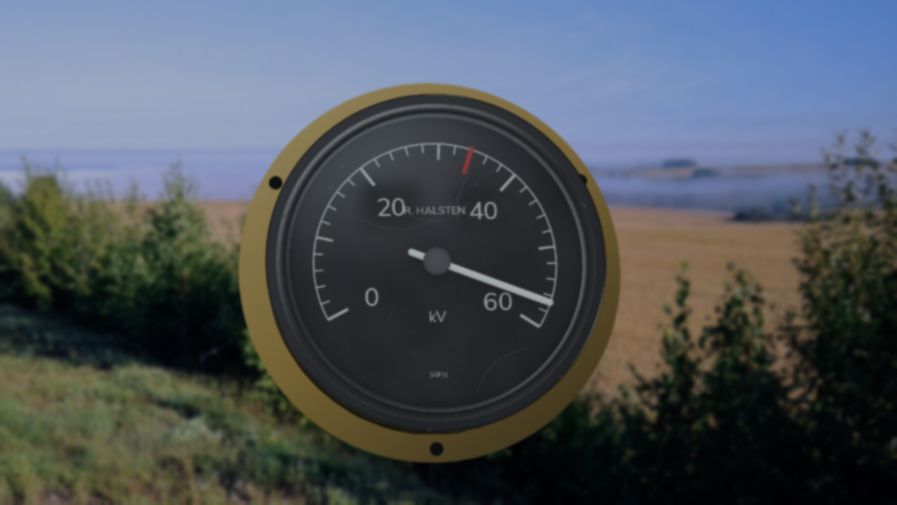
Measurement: 57 kV
